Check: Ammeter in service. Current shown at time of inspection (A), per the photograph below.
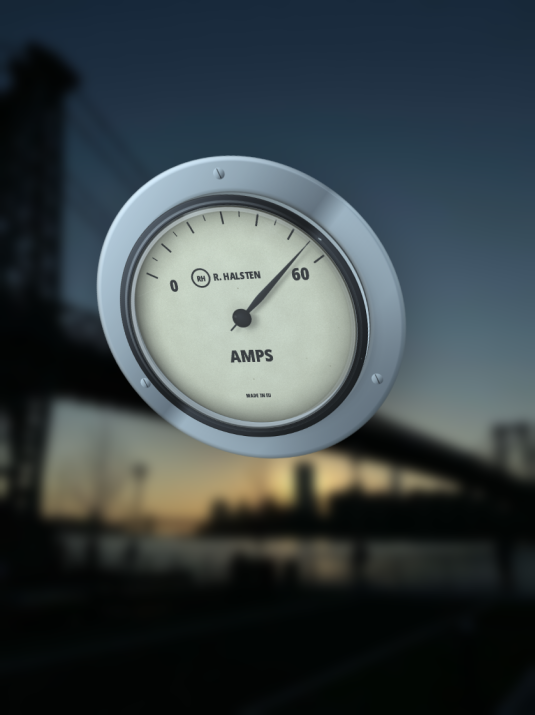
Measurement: 55 A
